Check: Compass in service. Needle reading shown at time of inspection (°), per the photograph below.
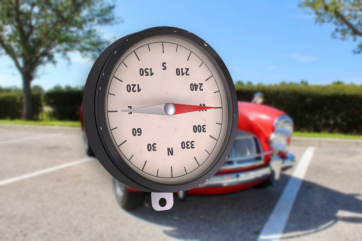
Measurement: 270 °
